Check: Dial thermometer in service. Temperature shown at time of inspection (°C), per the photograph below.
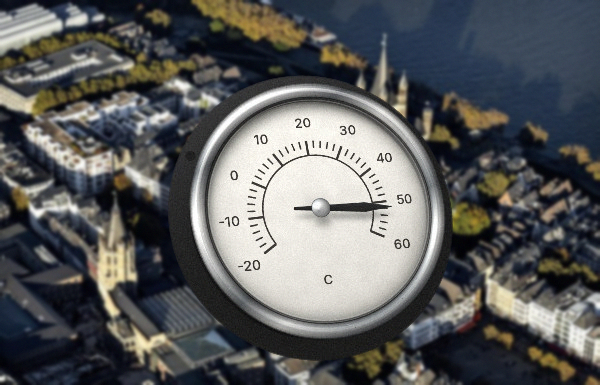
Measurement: 52 °C
